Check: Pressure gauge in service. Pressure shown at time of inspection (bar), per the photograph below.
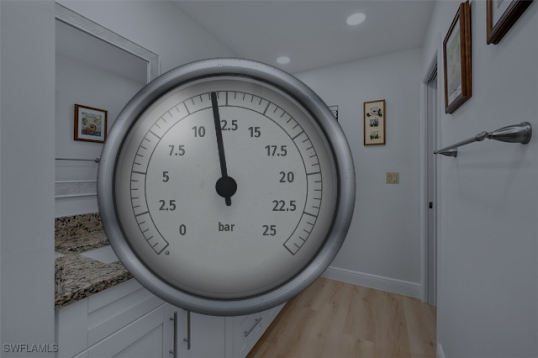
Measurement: 11.75 bar
